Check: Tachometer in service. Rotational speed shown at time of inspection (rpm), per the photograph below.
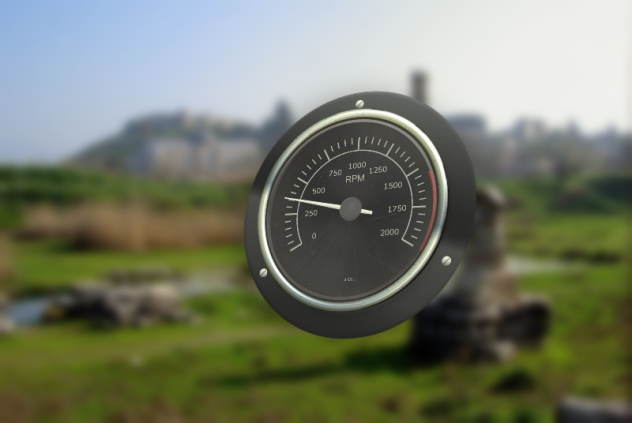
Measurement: 350 rpm
